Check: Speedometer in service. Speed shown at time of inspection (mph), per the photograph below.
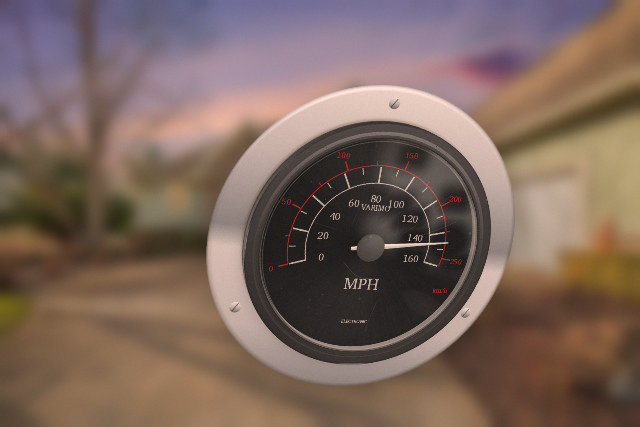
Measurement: 145 mph
